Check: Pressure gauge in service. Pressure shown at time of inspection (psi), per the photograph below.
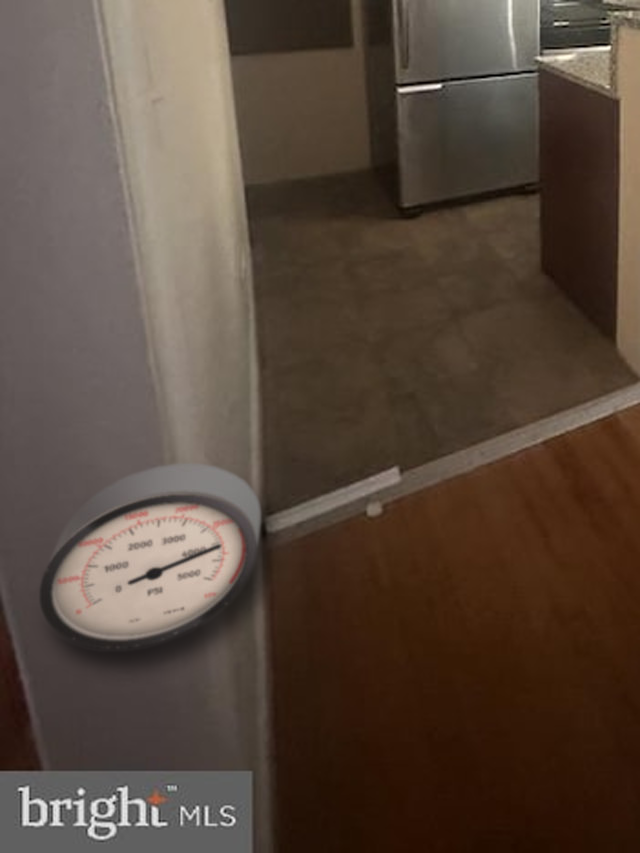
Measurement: 4000 psi
